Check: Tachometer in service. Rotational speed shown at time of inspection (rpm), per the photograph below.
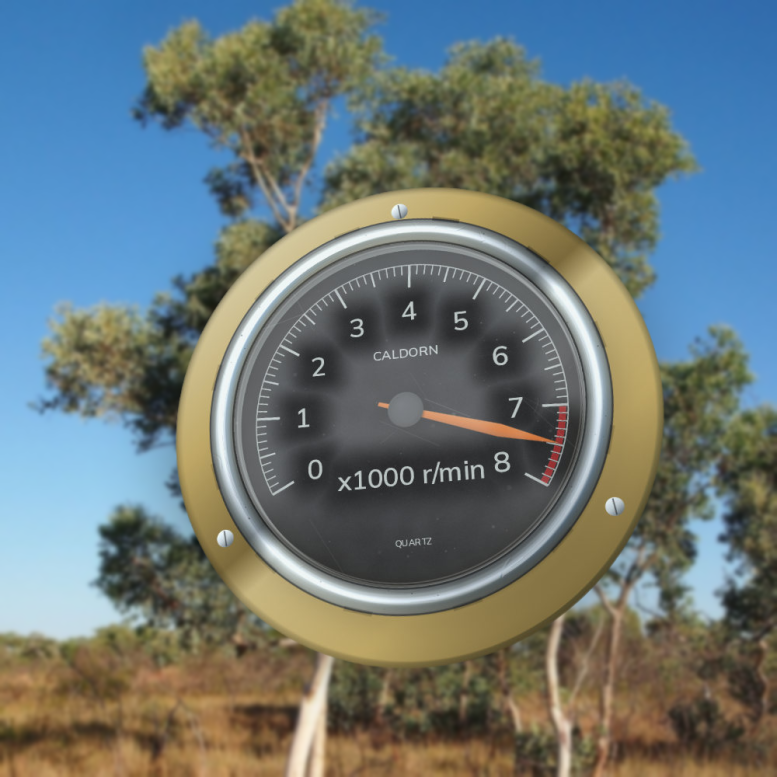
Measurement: 7500 rpm
